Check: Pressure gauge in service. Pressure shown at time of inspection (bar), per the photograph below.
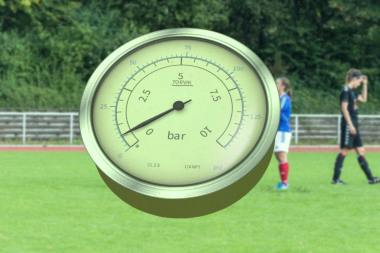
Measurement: 0.5 bar
